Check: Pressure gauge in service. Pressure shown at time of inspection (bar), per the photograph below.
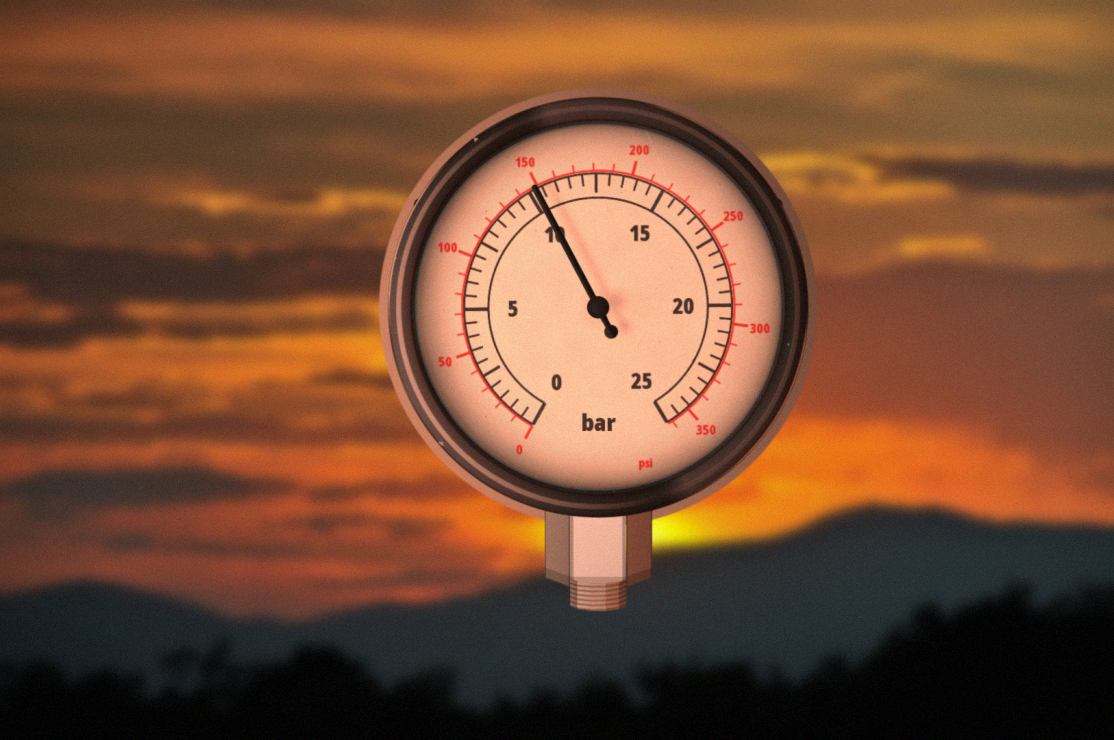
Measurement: 10.25 bar
